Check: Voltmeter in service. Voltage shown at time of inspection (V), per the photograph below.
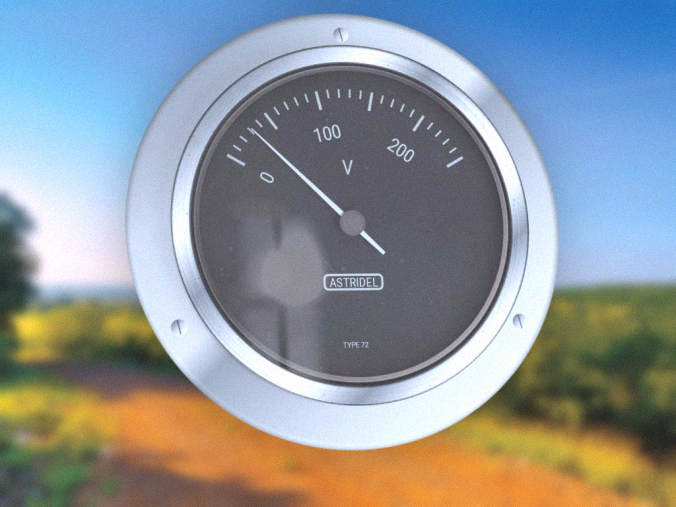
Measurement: 30 V
